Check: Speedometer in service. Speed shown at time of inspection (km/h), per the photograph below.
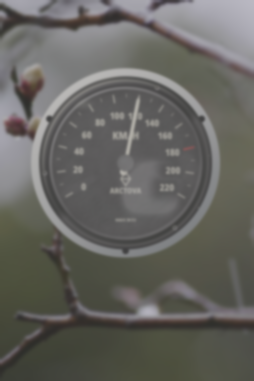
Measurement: 120 km/h
